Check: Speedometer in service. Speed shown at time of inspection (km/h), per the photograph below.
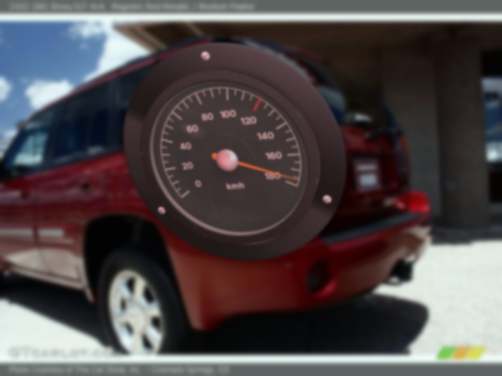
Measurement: 175 km/h
